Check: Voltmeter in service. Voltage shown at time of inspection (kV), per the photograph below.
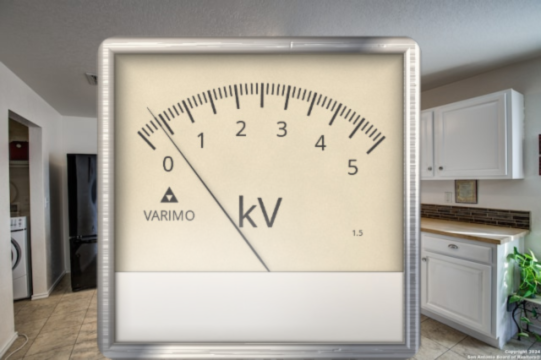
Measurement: 0.4 kV
